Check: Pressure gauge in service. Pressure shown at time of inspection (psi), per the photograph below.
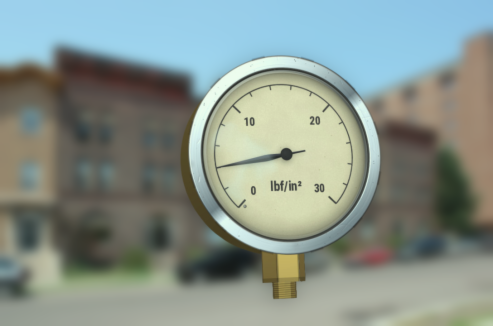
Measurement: 4 psi
